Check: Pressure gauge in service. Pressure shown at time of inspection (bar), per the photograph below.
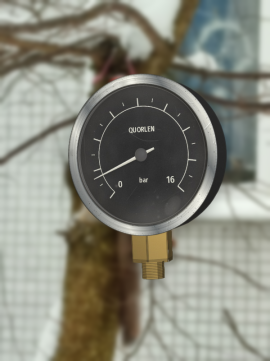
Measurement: 1.5 bar
